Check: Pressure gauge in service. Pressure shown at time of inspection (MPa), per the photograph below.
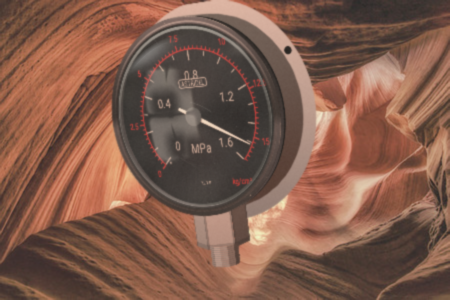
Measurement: 1.5 MPa
